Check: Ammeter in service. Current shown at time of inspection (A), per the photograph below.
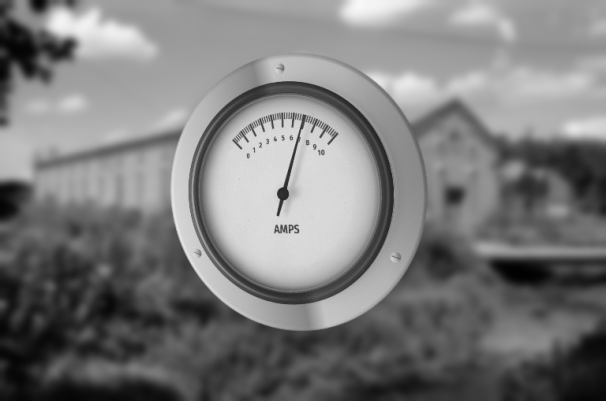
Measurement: 7 A
